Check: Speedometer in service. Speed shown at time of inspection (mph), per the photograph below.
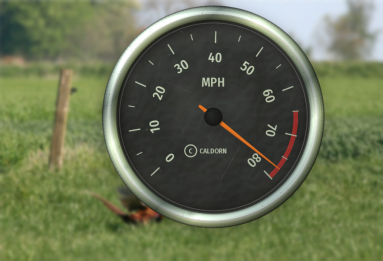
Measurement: 77.5 mph
